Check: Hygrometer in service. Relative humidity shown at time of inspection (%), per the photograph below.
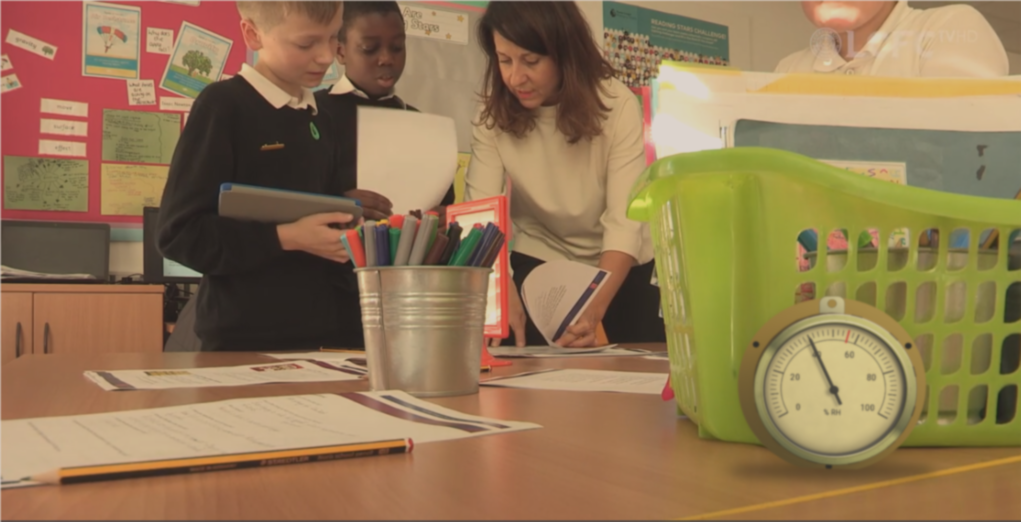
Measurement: 40 %
